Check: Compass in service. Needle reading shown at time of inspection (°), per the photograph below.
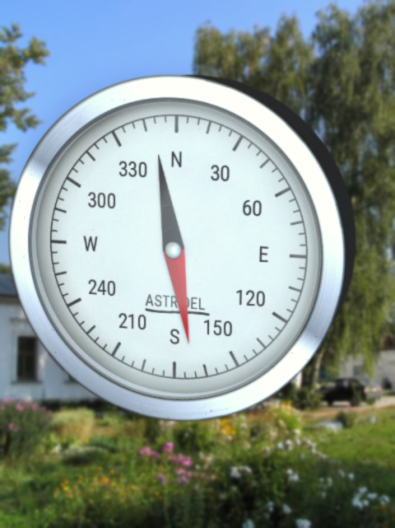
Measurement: 170 °
